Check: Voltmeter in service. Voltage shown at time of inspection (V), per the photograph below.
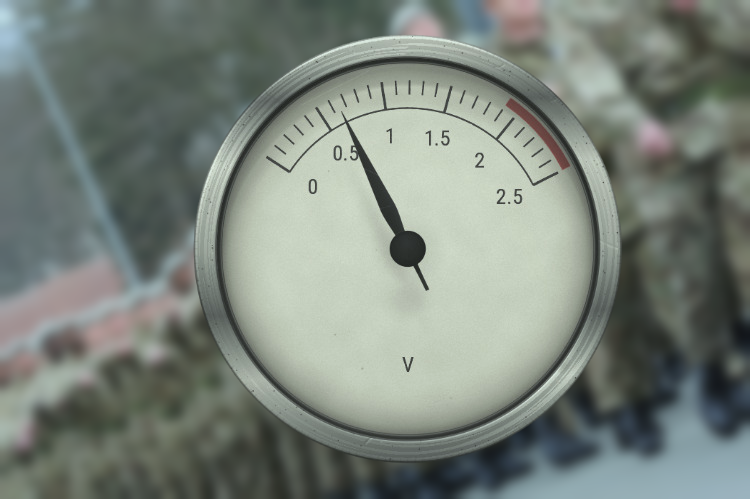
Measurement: 0.65 V
